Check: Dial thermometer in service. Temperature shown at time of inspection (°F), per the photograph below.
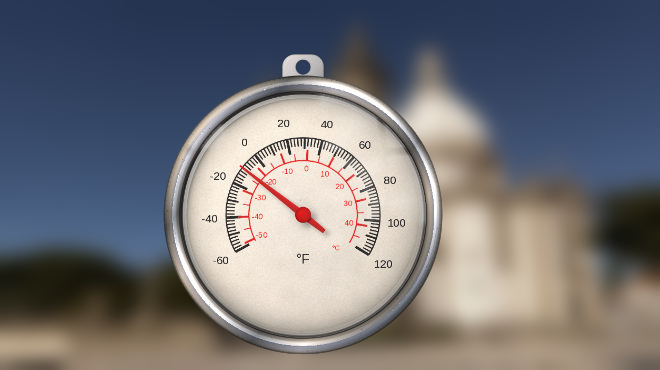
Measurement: -10 °F
